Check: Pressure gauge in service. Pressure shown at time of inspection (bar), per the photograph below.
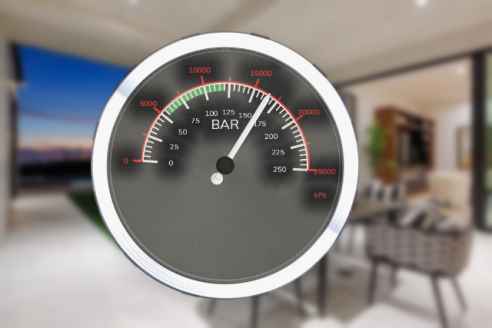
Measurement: 165 bar
